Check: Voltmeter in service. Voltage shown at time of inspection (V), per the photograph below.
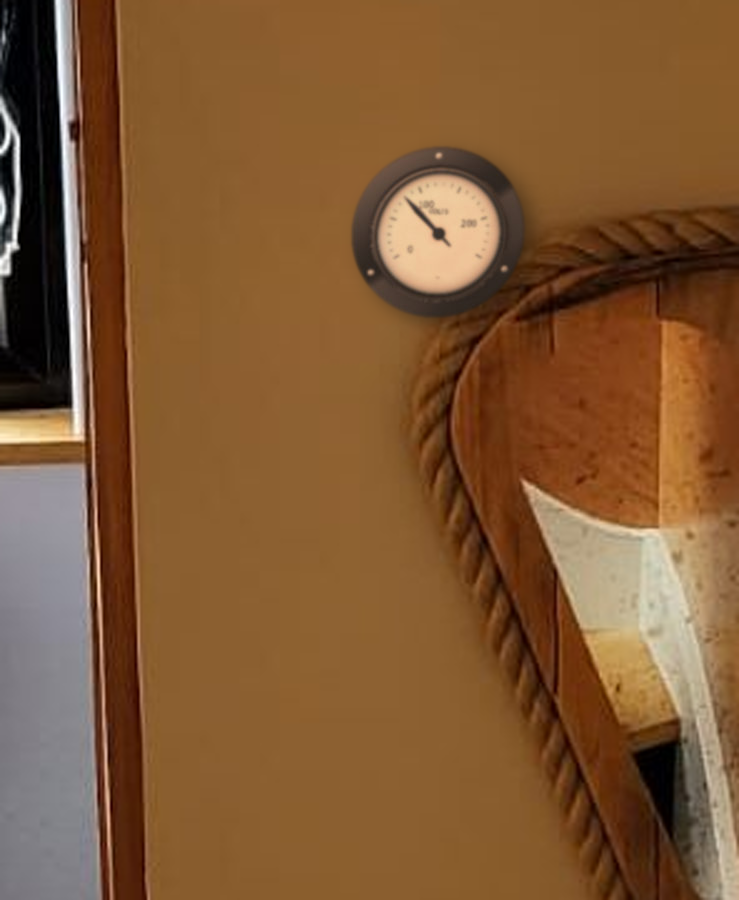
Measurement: 80 V
